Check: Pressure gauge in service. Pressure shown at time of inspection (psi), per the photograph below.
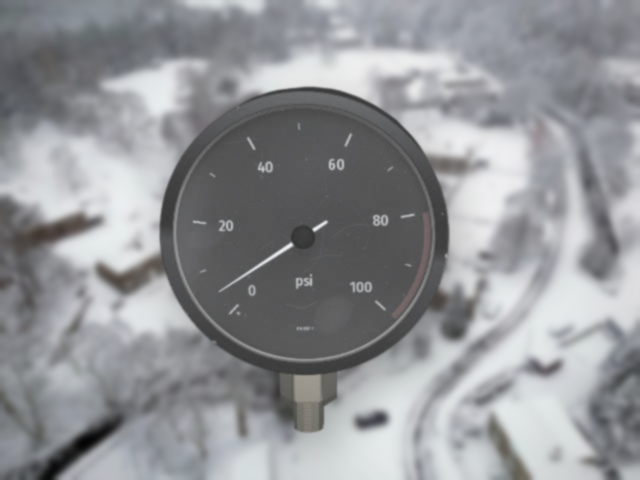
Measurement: 5 psi
